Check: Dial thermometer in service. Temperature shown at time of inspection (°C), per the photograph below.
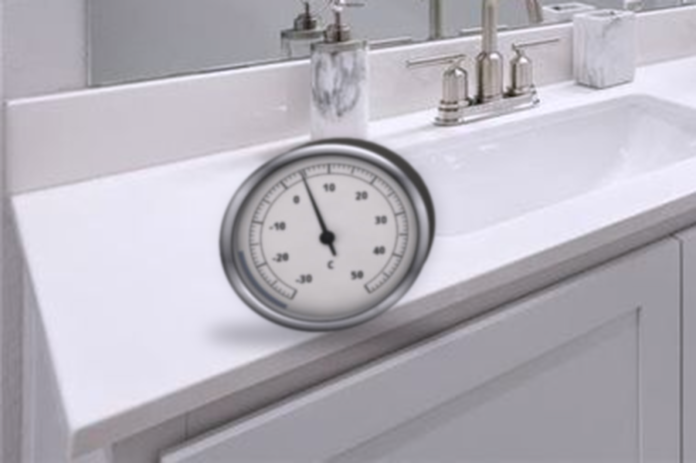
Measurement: 5 °C
